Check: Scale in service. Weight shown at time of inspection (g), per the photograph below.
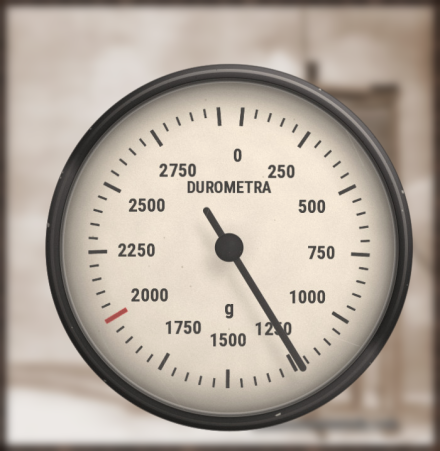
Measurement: 1225 g
